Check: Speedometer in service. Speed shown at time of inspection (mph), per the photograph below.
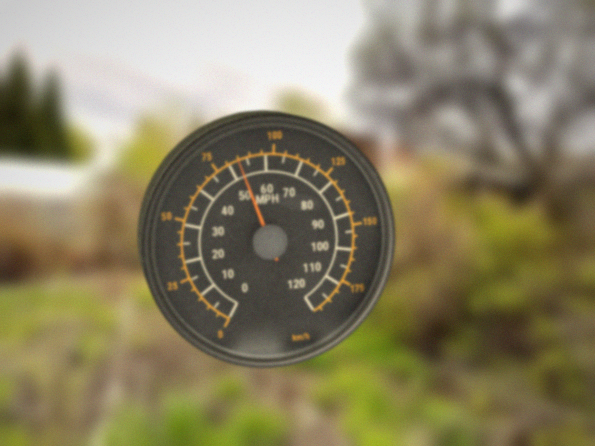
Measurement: 52.5 mph
